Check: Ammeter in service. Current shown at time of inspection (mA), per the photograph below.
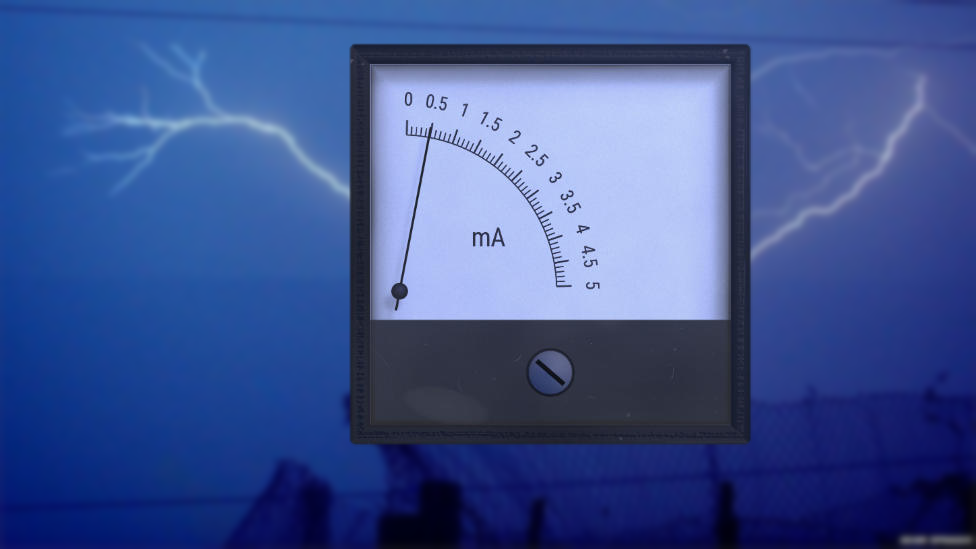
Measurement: 0.5 mA
